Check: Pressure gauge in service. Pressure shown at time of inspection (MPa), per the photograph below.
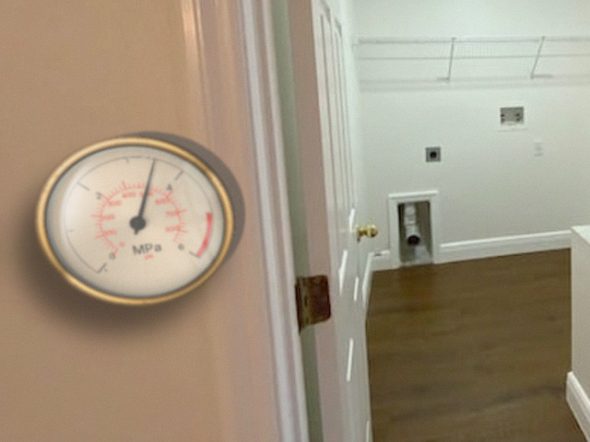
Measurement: 3.5 MPa
